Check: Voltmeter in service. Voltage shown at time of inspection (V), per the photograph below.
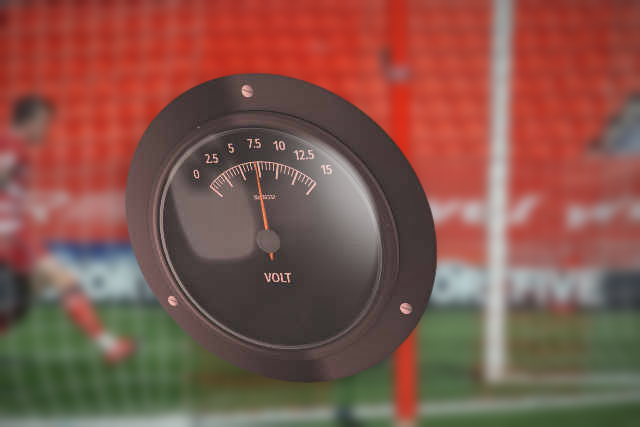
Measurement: 7.5 V
